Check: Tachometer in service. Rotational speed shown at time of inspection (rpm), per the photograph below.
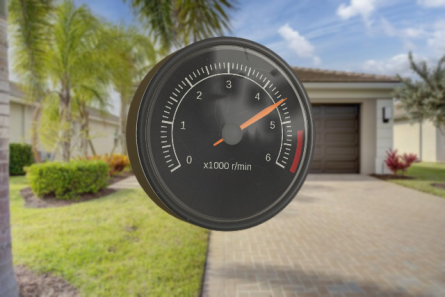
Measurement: 4500 rpm
